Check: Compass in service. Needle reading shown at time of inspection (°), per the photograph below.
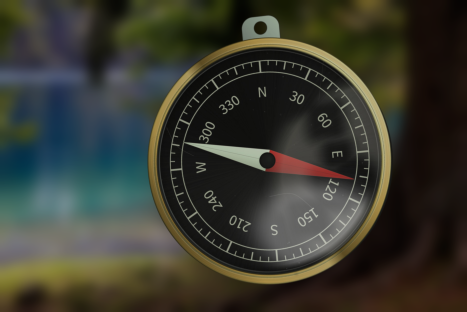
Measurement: 107.5 °
